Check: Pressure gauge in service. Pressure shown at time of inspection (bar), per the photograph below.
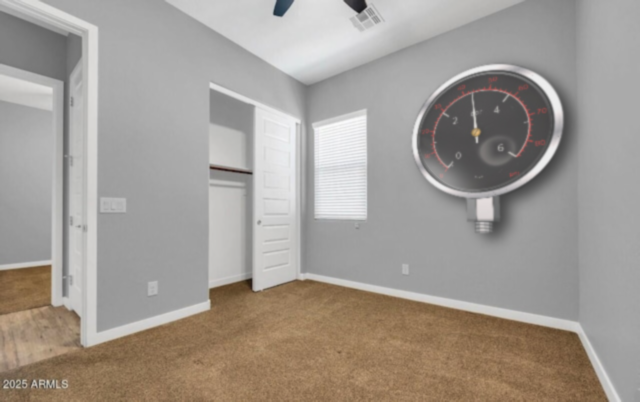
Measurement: 3 bar
